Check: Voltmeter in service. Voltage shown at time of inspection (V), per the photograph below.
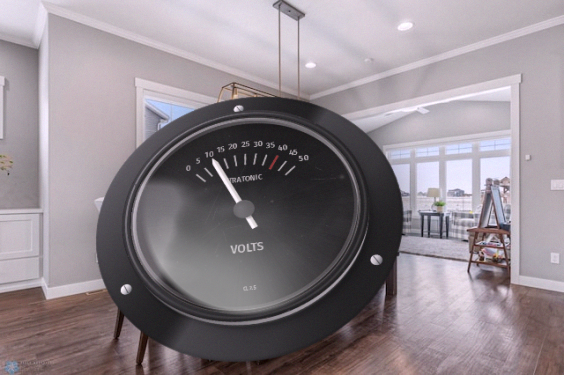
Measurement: 10 V
